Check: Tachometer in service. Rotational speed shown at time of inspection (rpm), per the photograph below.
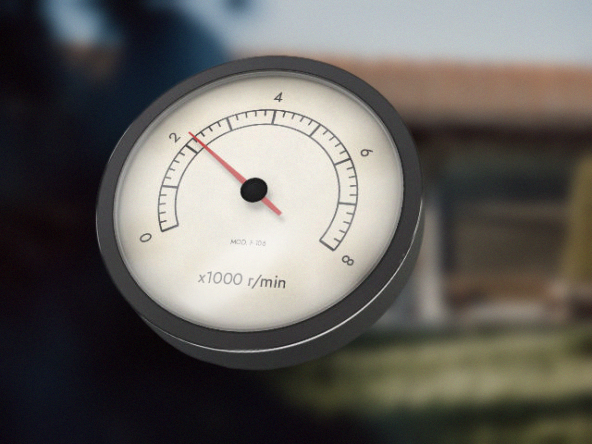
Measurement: 2200 rpm
